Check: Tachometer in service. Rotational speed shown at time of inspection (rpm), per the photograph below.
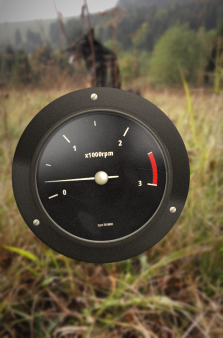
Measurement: 250 rpm
